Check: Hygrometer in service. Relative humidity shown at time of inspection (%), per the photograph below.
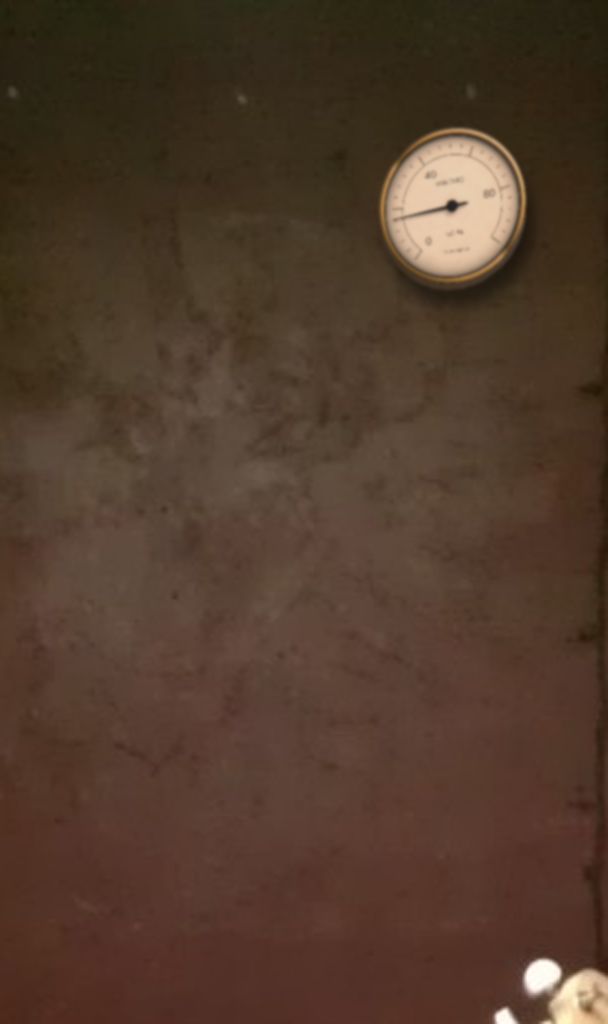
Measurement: 16 %
